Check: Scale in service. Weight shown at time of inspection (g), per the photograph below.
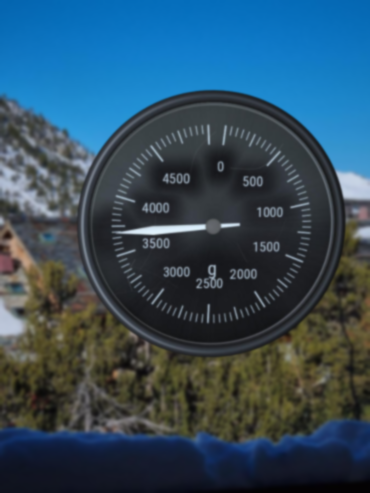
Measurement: 3700 g
